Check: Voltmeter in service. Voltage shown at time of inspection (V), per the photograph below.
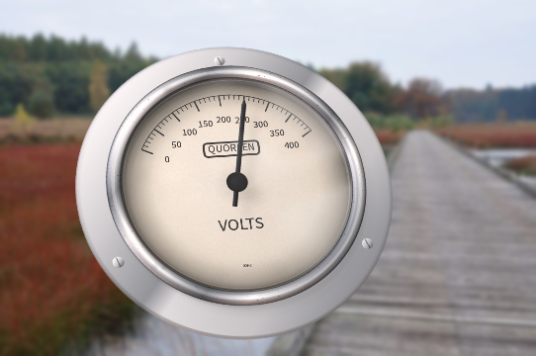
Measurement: 250 V
